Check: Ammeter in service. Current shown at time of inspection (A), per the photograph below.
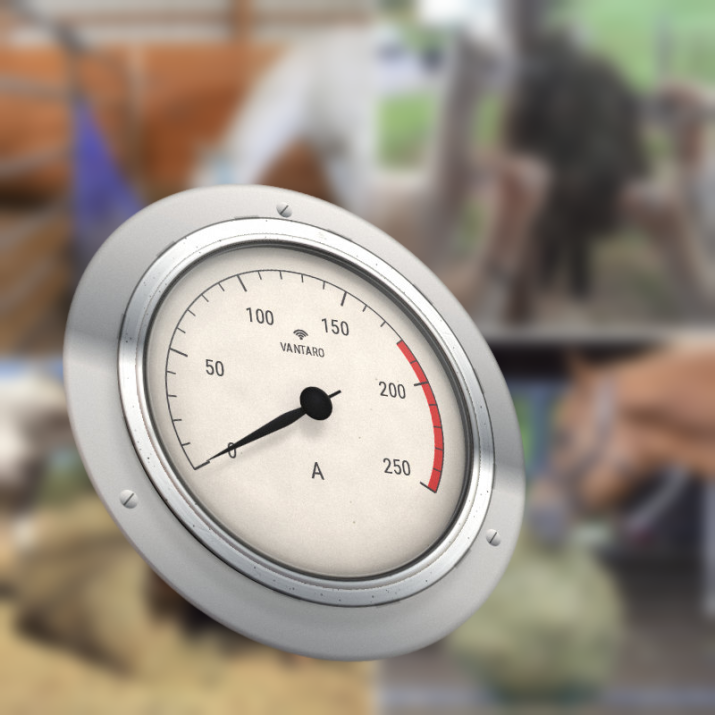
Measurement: 0 A
